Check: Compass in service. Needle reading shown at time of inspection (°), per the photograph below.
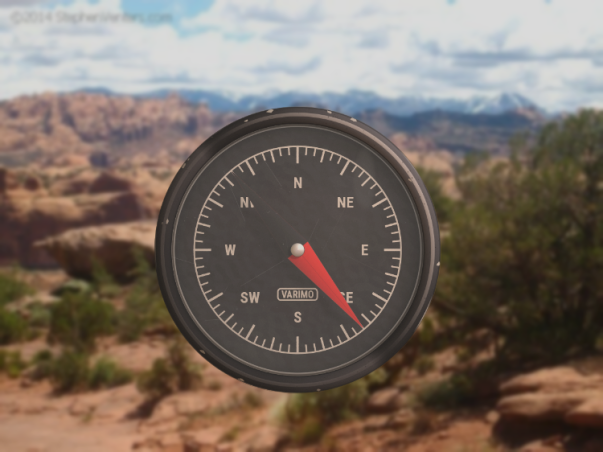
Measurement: 140 °
